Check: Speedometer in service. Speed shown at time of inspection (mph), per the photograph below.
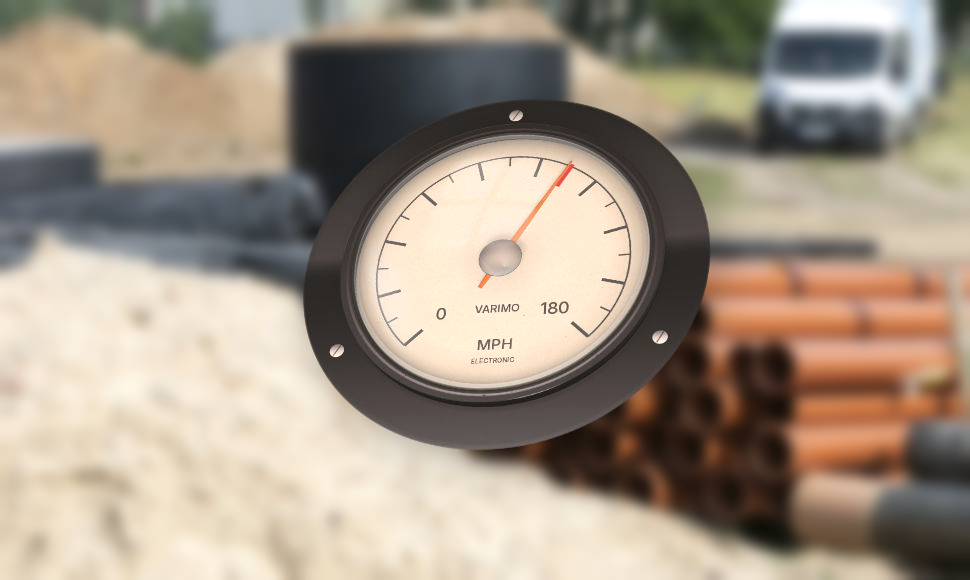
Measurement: 110 mph
